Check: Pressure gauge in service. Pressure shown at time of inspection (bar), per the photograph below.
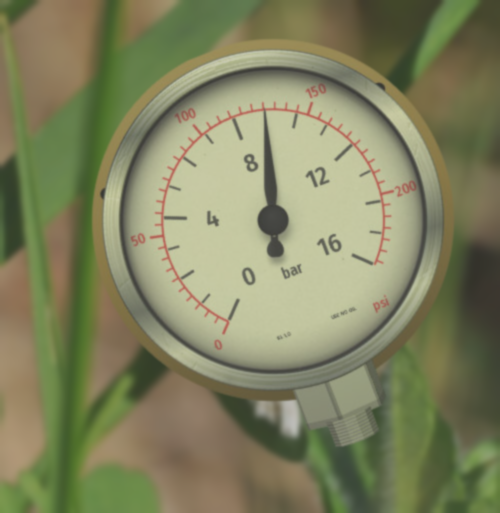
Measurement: 9 bar
